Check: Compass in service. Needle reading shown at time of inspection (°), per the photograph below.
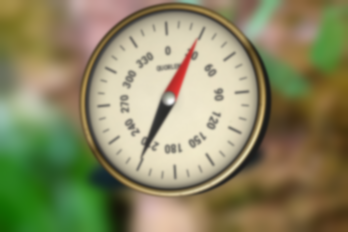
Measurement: 30 °
